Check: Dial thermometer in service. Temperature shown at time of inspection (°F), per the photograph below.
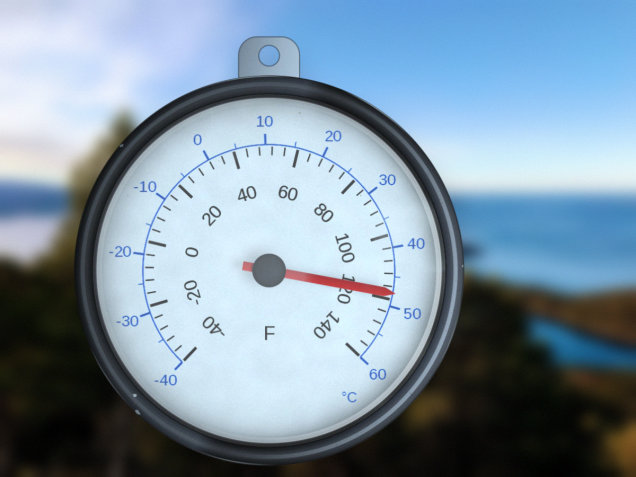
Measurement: 118 °F
